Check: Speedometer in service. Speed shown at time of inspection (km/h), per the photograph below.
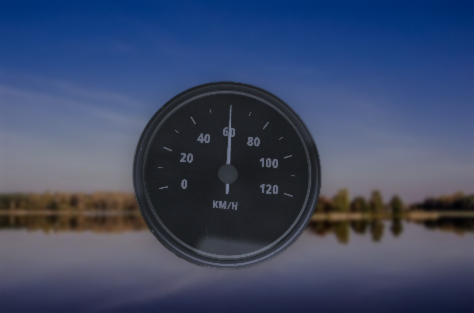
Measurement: 60 km/h
